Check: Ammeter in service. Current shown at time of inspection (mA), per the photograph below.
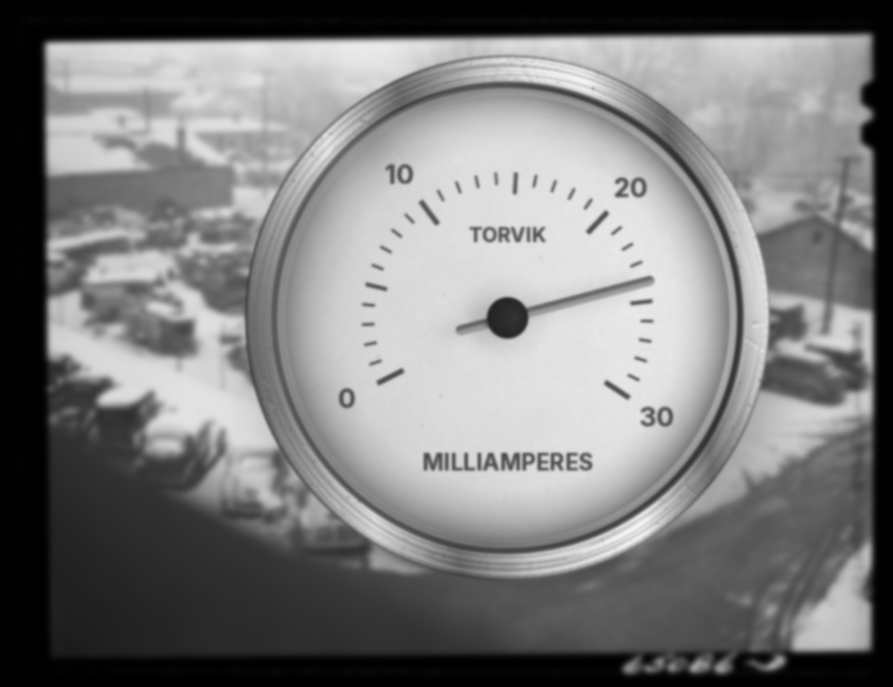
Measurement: 24 mA
